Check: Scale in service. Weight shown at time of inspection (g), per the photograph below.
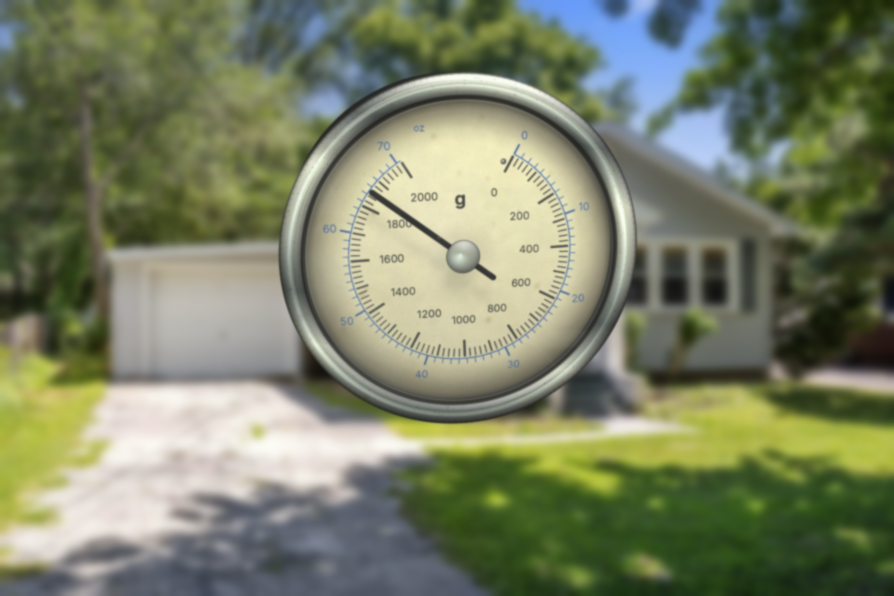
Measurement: 1860 g
